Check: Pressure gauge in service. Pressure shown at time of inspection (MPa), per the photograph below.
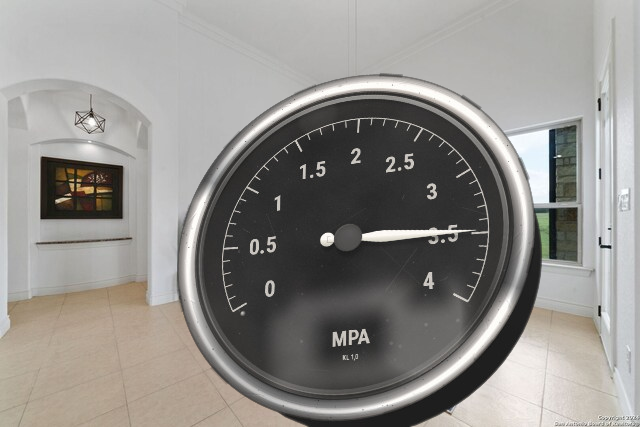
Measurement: 3.5 MPa
